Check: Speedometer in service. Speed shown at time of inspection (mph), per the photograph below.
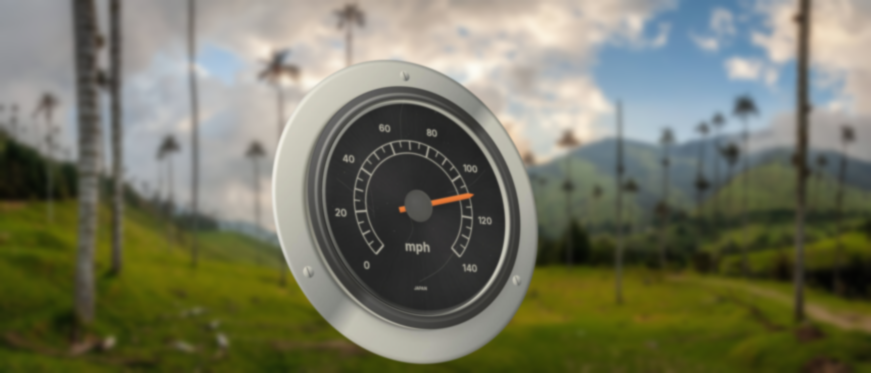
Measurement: 110 mph
